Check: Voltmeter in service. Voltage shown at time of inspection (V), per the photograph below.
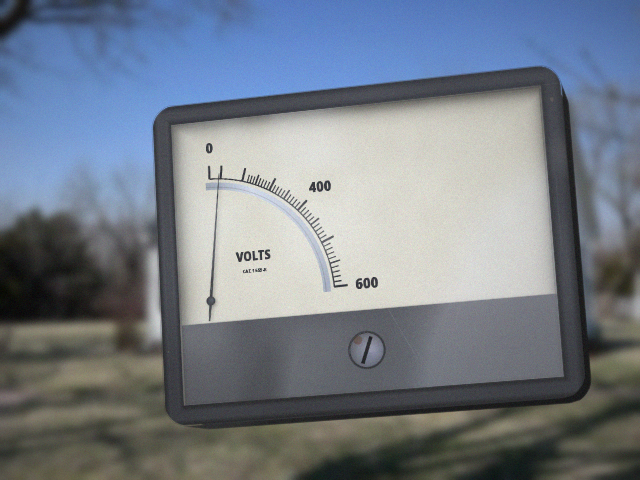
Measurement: 100 V
